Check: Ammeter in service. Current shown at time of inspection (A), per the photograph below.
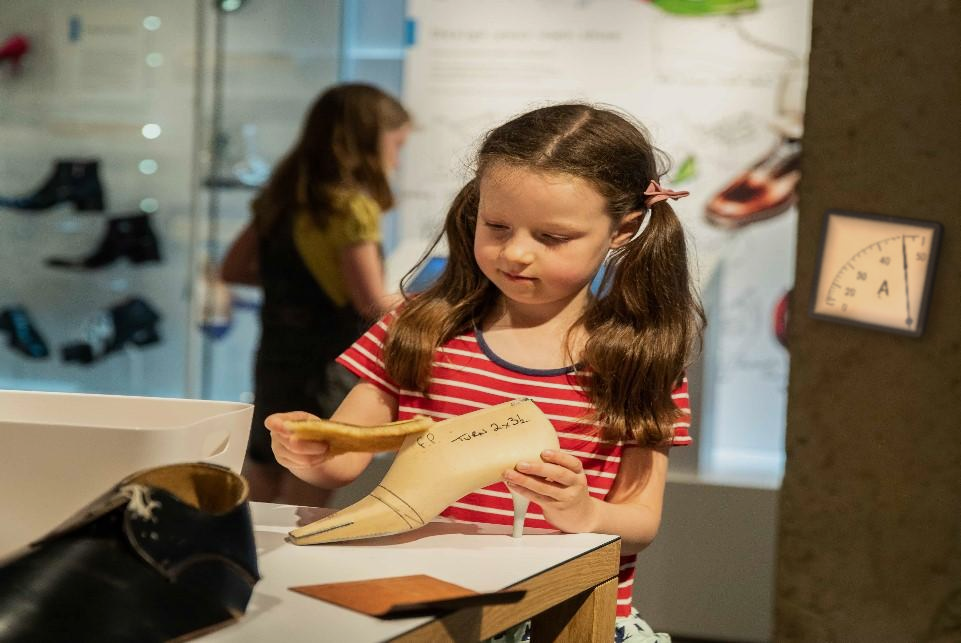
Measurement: 46 A
